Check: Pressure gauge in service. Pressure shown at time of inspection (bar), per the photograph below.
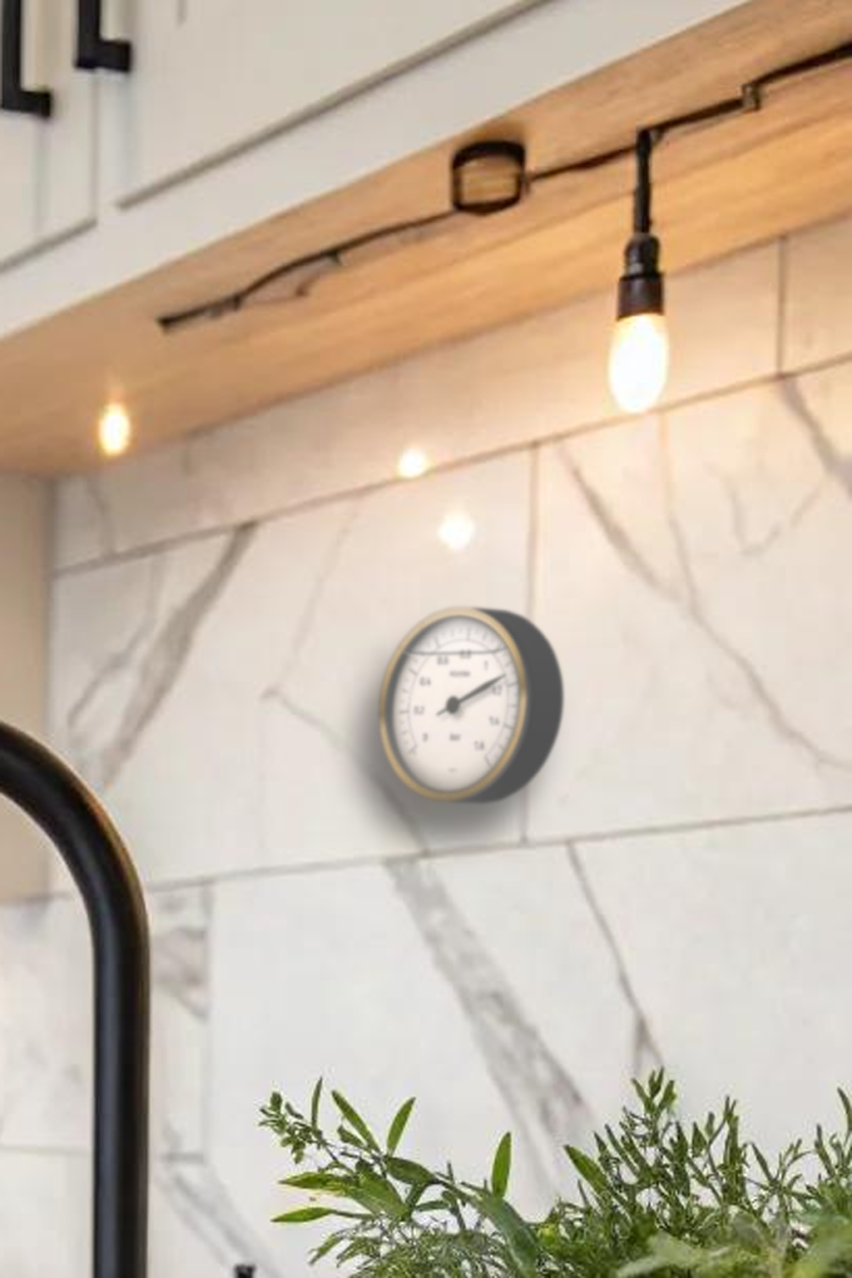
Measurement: 1.15 bar
